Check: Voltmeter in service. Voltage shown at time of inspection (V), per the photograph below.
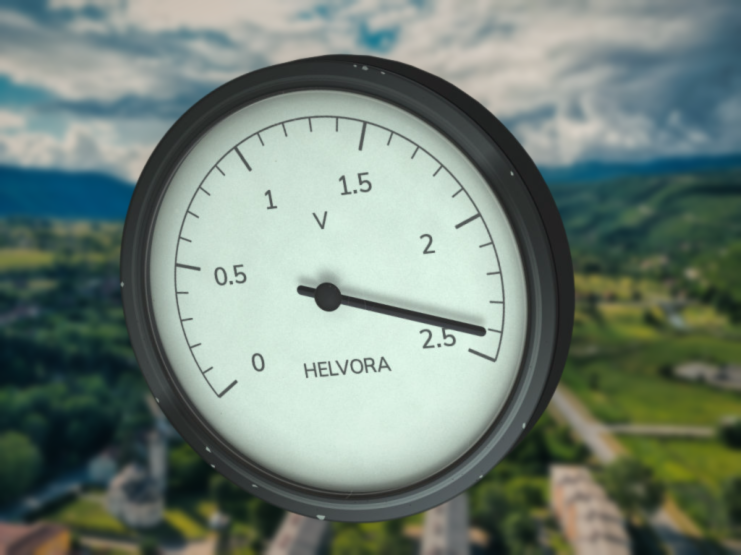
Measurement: 2.4 V
